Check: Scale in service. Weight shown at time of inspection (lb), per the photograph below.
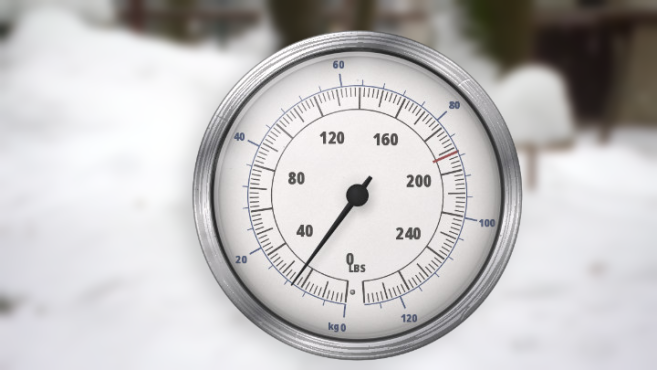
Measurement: 24 lb
